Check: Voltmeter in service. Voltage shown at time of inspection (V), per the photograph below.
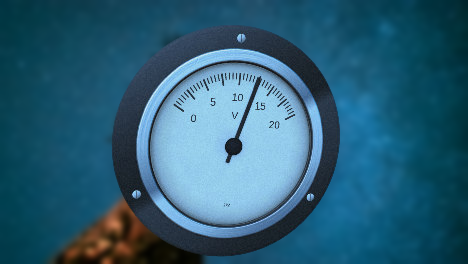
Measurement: 12.5 V
